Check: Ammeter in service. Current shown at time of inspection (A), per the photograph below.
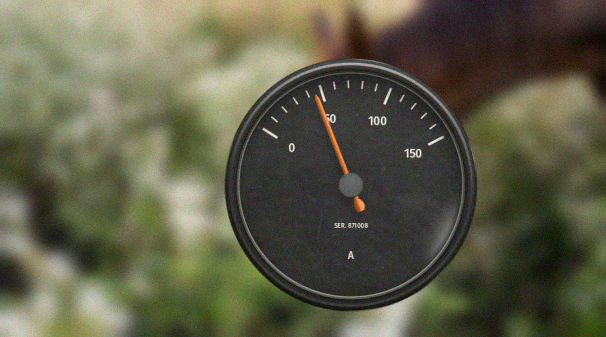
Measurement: 45 A
